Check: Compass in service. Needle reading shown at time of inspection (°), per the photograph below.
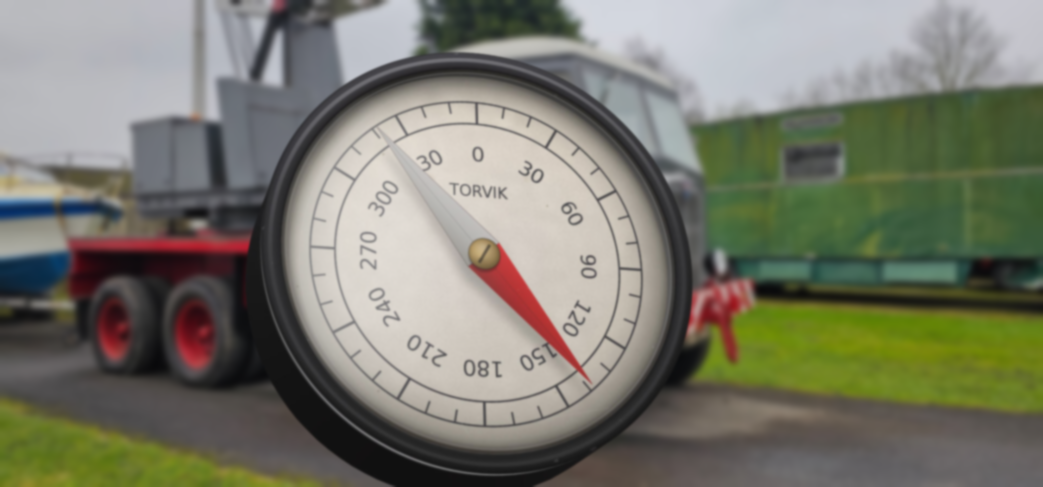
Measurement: 140 °
